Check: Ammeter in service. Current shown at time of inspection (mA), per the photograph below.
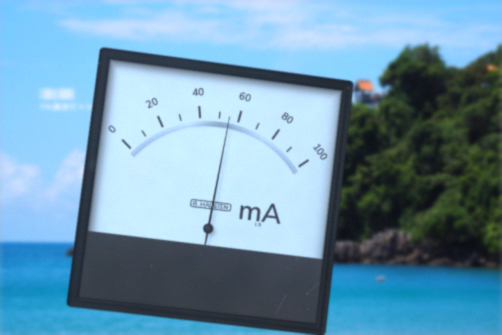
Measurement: 55 mA
